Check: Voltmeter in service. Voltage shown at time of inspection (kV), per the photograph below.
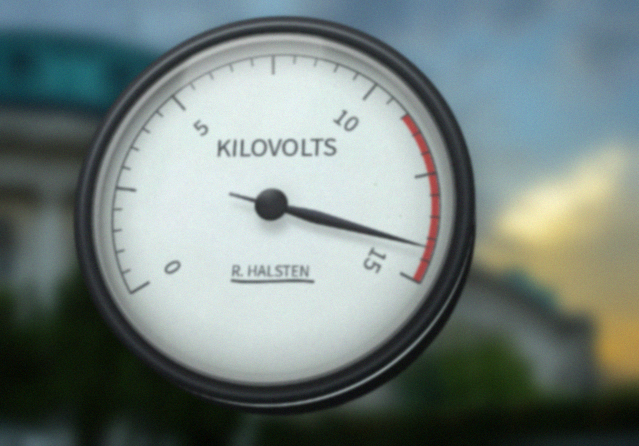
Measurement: 14.25 kV
